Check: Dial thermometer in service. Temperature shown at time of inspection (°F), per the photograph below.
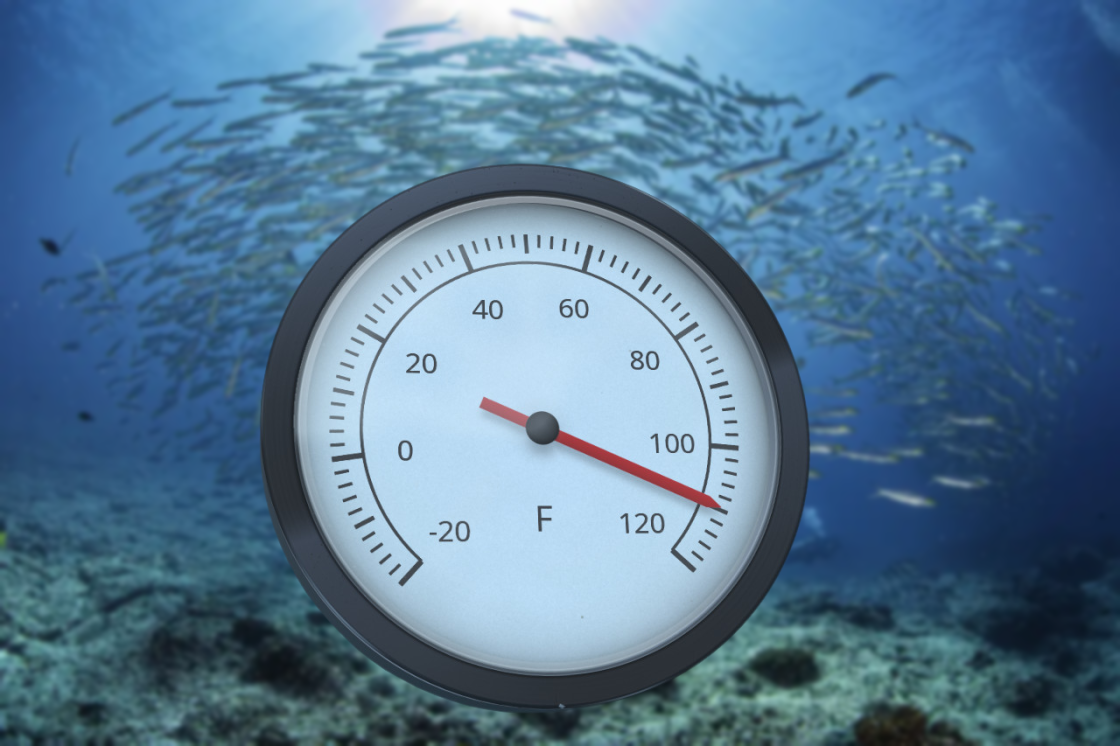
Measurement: 110 °F
